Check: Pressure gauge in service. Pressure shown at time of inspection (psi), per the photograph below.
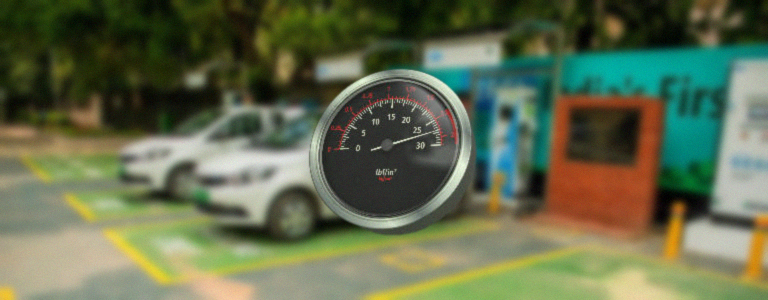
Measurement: 27.5 psi
